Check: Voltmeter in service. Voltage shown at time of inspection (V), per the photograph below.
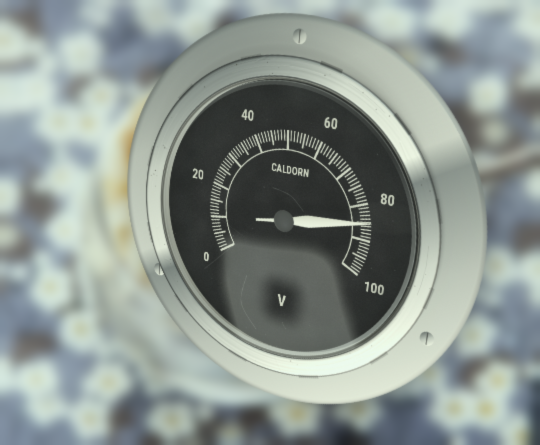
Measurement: 85 V
